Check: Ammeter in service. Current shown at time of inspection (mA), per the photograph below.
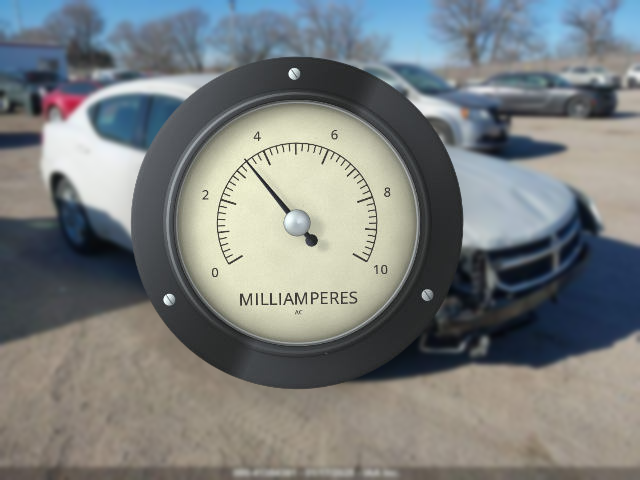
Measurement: 3.4 mA
